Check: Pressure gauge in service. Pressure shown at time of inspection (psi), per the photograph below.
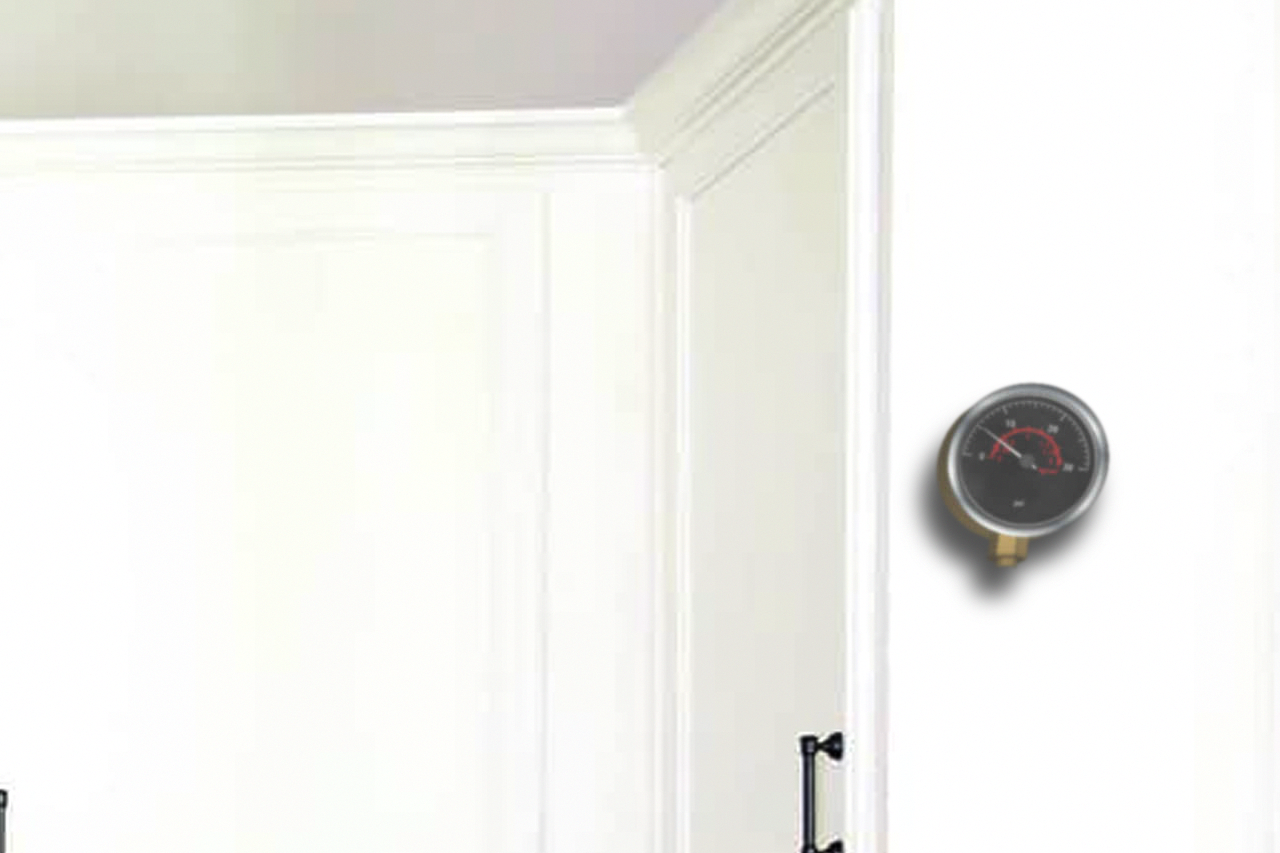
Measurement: 5 psi
